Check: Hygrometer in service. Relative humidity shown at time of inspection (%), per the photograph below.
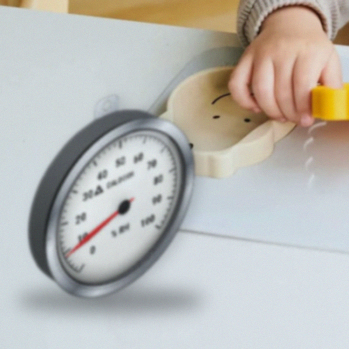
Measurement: 10 %
